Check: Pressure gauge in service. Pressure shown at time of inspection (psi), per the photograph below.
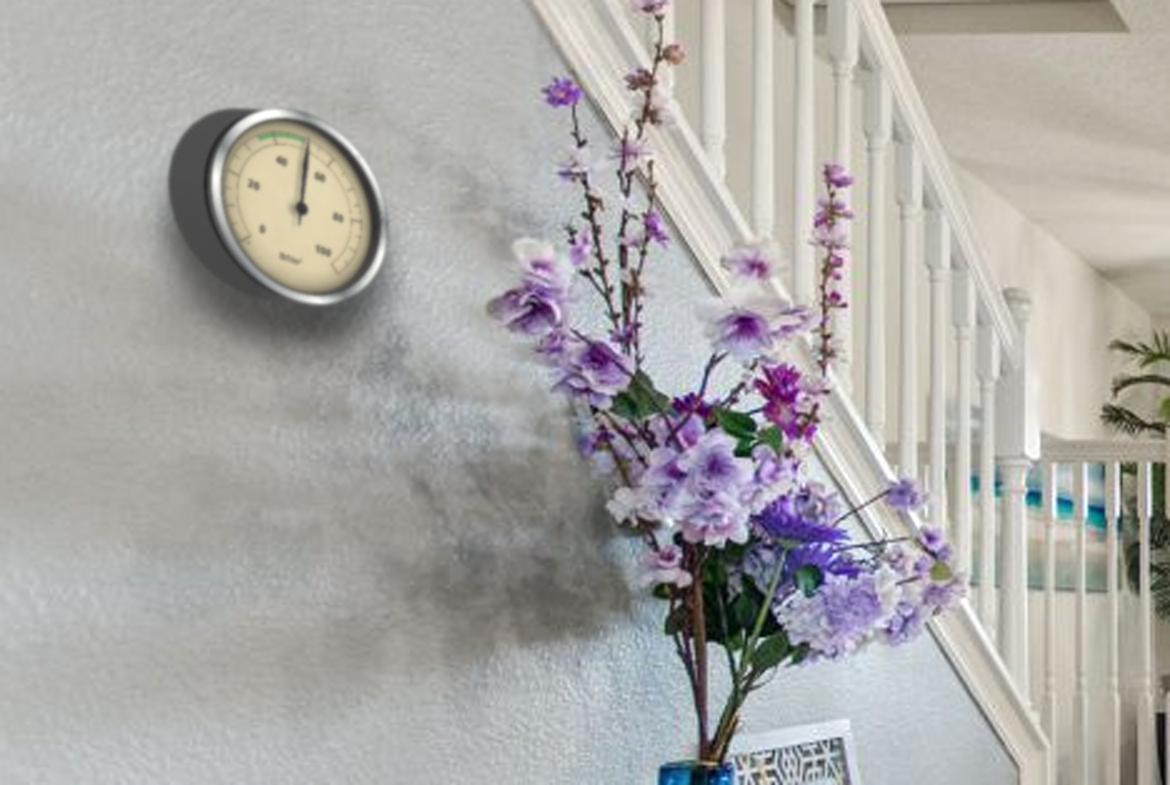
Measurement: 50 psi
